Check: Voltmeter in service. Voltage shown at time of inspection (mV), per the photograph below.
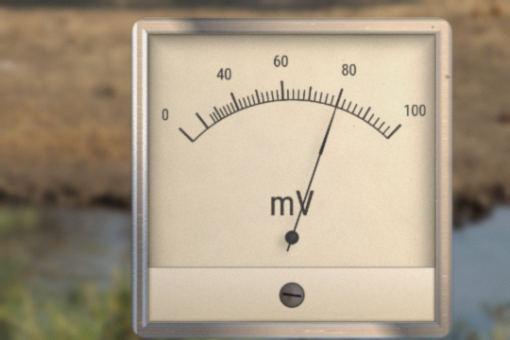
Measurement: 80 mV
